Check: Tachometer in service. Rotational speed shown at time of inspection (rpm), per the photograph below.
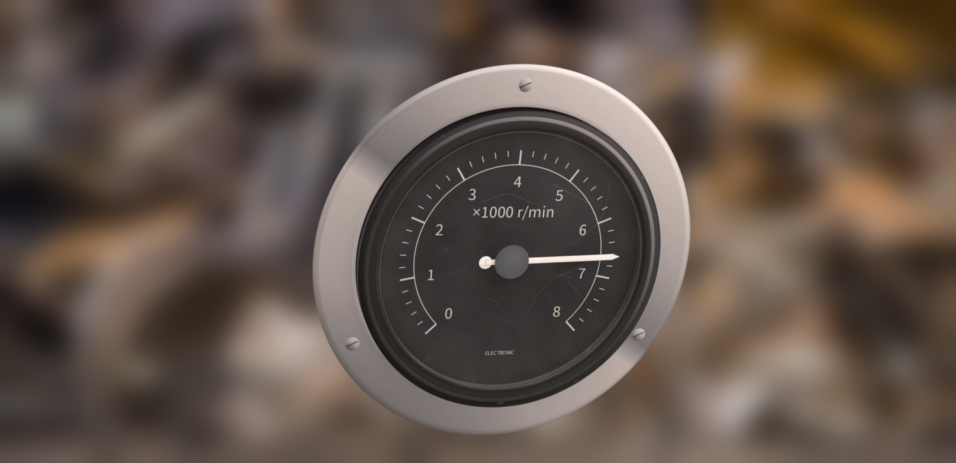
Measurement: 6600 rpm
